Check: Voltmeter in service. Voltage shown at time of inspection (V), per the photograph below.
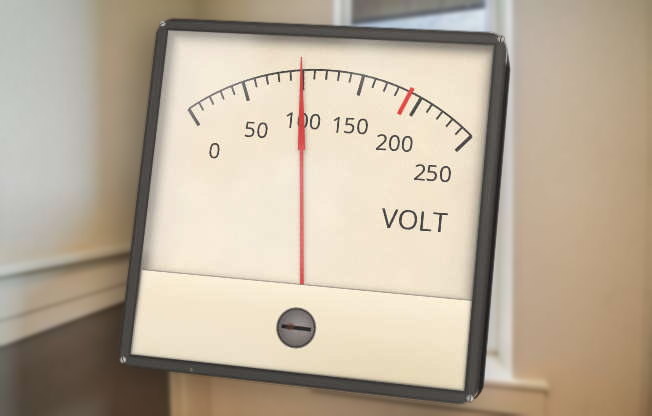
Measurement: 100 V
